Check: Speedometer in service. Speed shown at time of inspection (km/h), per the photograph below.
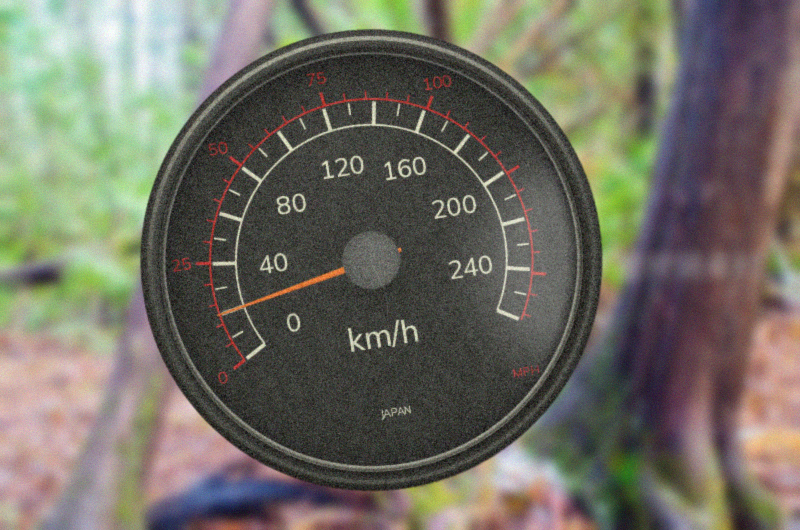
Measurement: 20 km/h
